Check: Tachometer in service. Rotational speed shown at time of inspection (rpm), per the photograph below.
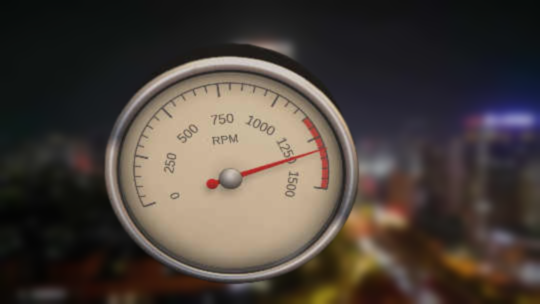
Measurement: 1300 rpm
